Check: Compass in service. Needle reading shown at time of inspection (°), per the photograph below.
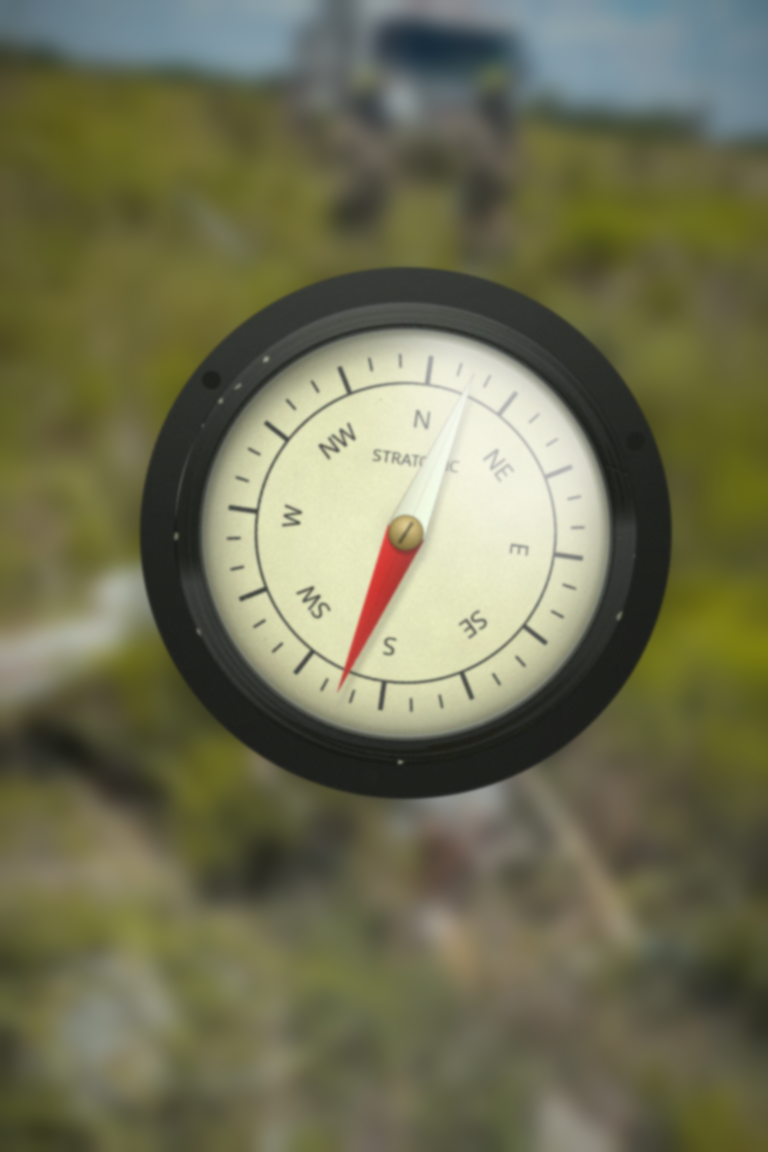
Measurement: 195 °
